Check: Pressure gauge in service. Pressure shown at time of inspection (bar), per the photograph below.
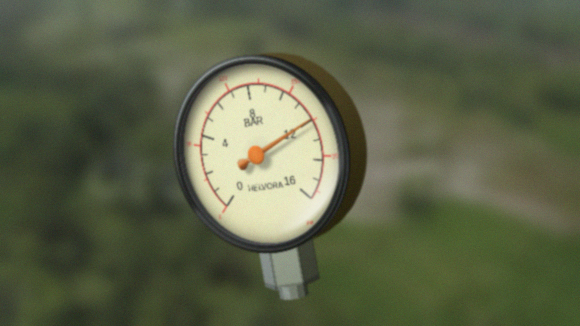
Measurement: 12 bar
